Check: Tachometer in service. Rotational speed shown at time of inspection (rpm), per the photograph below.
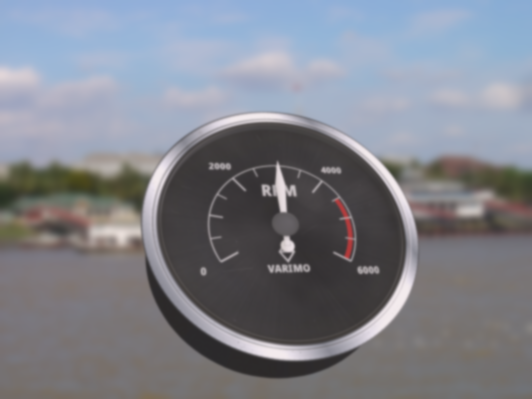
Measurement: 3000 rpm
